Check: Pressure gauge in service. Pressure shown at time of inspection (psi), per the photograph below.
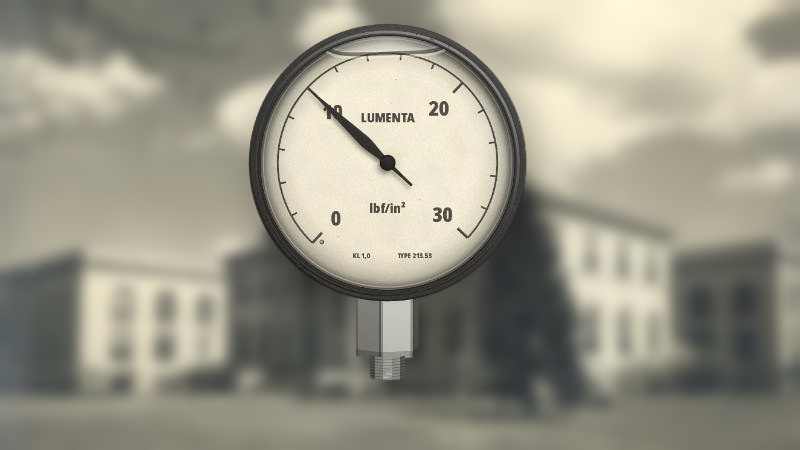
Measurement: 10 psi
